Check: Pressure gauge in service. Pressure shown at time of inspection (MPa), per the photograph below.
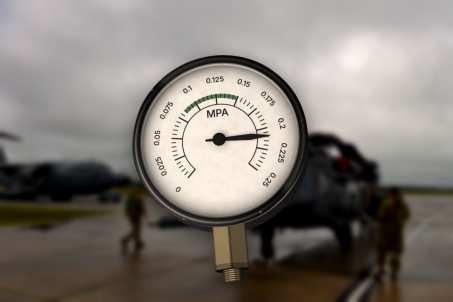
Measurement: 0.21 MPa
